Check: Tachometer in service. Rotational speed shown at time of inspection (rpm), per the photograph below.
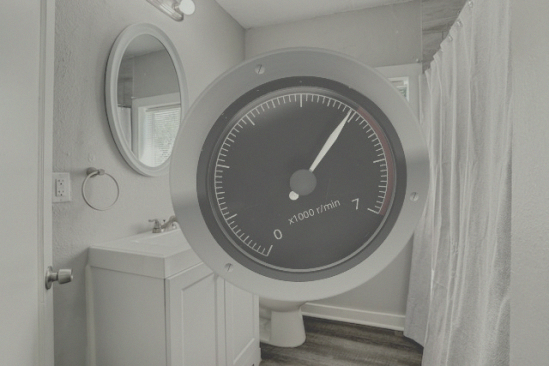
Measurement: 4900 rpm
